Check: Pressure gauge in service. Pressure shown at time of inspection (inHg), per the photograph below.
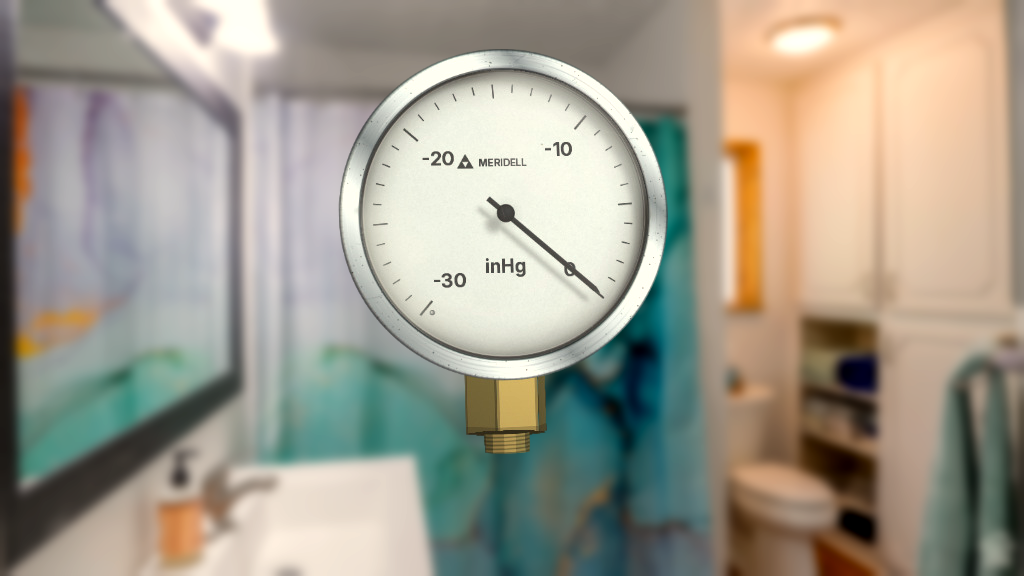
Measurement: 0 inHg
